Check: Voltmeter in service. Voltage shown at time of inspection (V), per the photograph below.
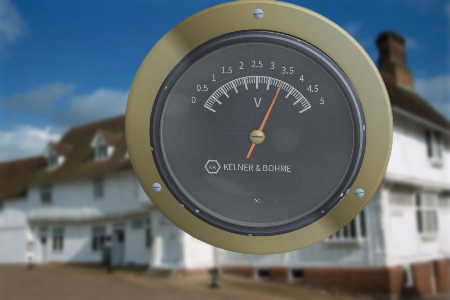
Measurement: 3.5 V
